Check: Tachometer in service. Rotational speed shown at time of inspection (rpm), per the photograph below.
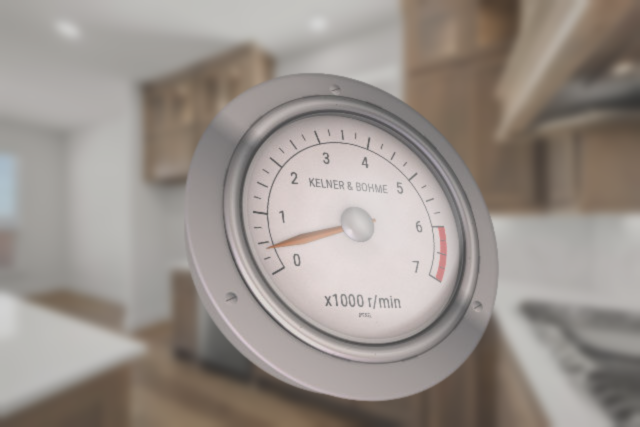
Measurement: 375 rpm
